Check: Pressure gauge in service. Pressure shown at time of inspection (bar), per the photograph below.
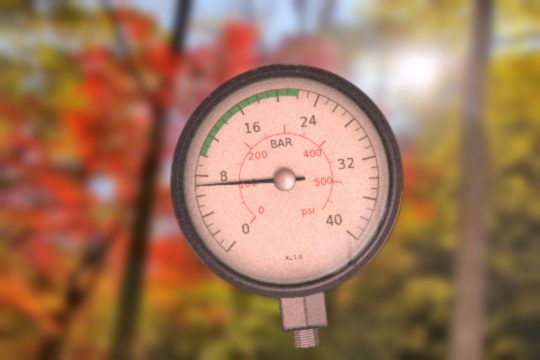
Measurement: 7 bar
